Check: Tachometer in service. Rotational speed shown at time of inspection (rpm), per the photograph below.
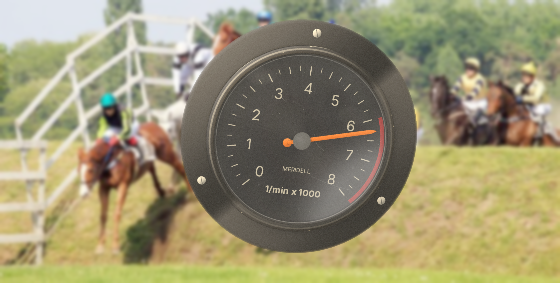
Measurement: 6250 rpm
